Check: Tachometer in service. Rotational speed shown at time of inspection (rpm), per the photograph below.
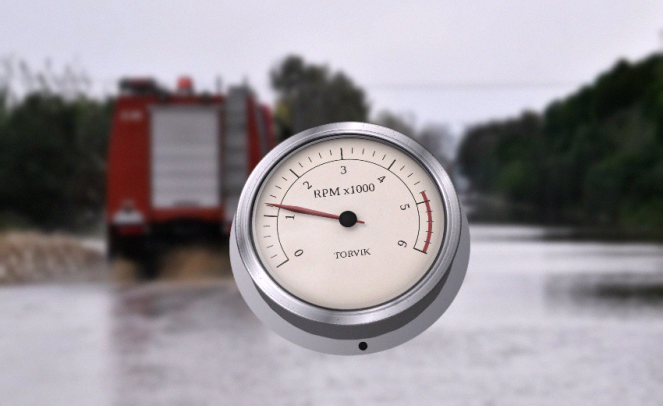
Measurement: 1200 rpm
